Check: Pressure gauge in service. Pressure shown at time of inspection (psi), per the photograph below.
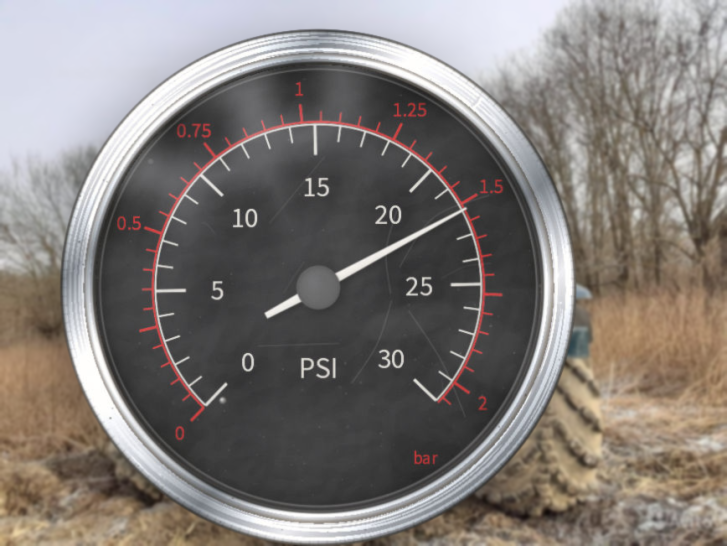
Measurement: 22 psi
